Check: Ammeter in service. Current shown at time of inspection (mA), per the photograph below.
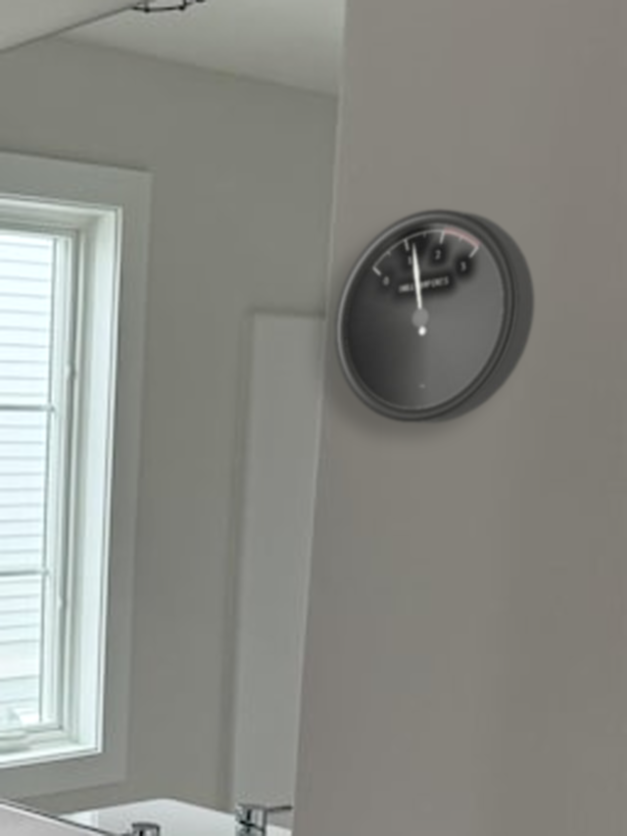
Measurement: 1.25 mA
